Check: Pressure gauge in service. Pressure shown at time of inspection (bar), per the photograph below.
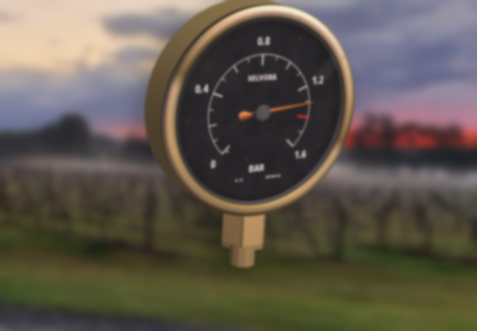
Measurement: 1.3 bar
